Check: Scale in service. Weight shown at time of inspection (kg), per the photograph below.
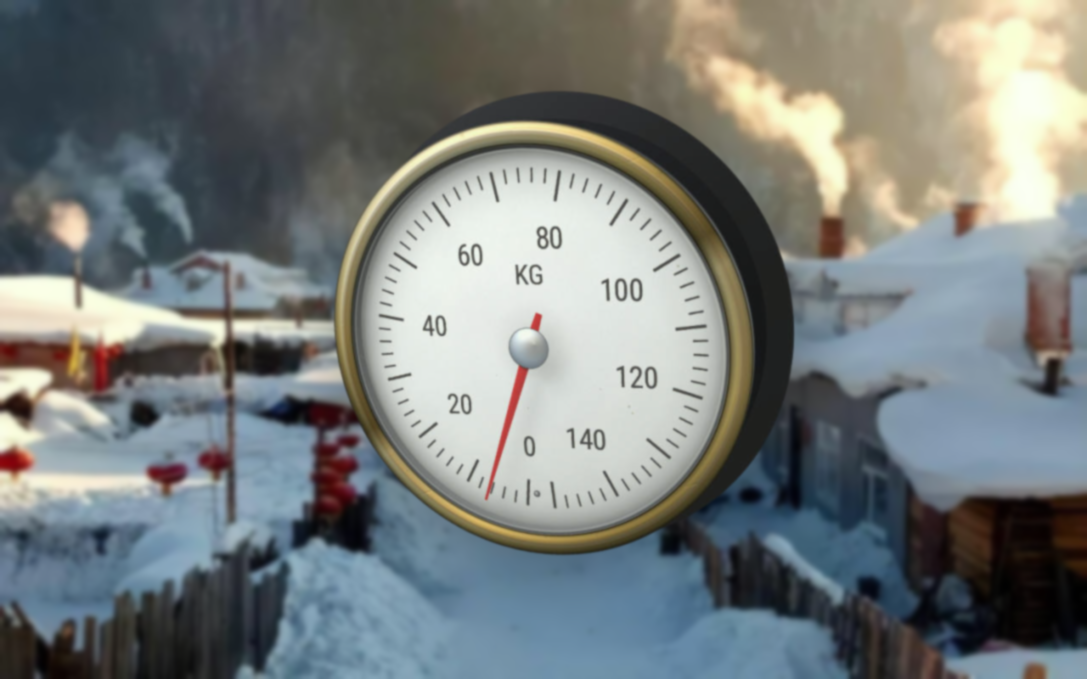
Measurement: 6 kg
